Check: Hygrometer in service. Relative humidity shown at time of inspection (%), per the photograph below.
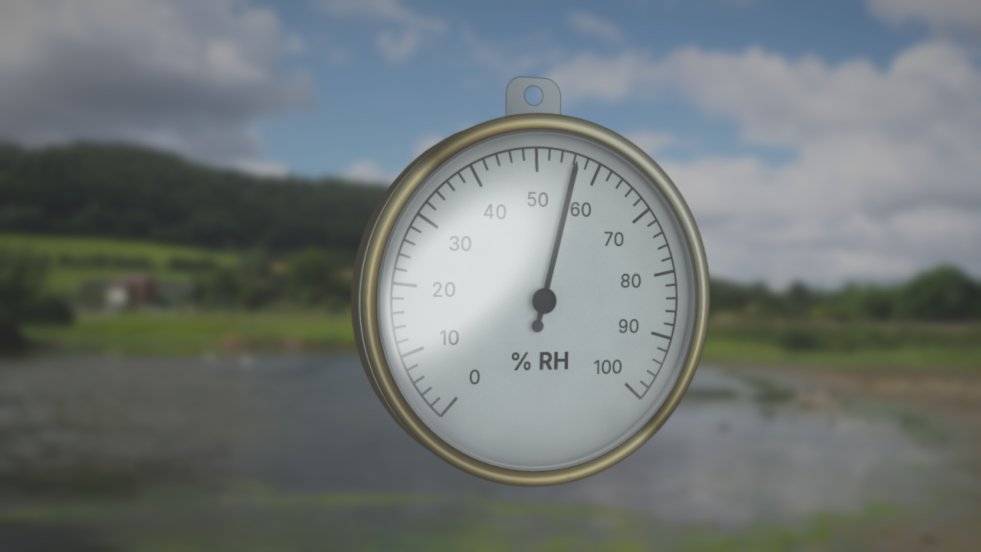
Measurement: 56 %
